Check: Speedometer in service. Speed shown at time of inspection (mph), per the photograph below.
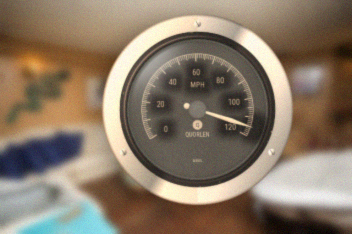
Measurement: 115 mph
